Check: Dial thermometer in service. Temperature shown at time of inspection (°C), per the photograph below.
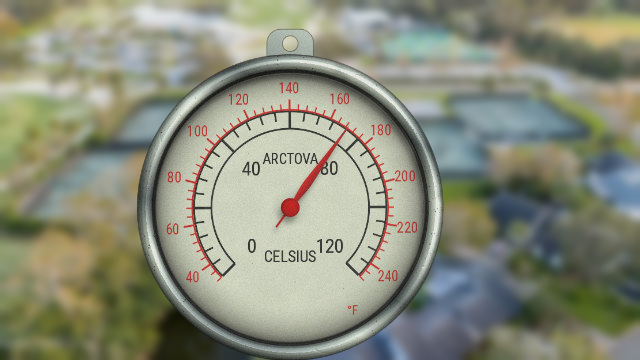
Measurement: 76 °C
